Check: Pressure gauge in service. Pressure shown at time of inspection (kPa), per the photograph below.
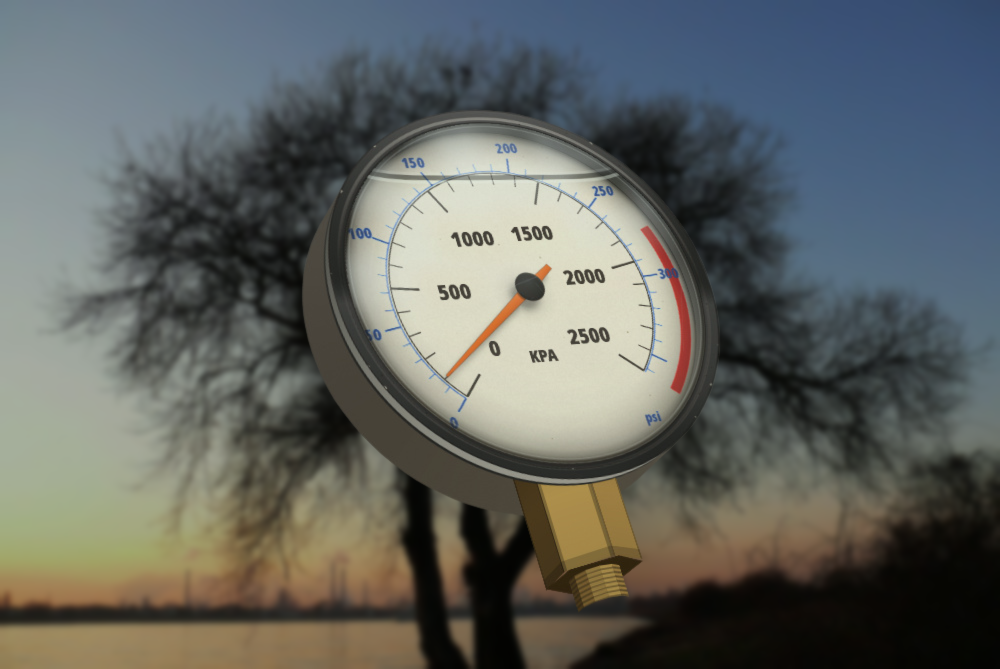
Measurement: 100 kPa
